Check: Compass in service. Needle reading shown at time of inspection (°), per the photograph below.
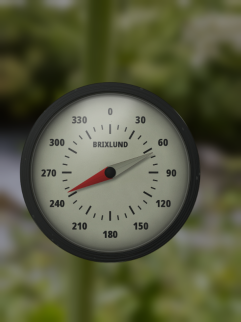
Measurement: 245 °
